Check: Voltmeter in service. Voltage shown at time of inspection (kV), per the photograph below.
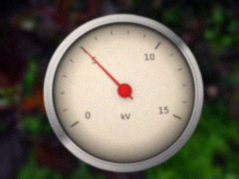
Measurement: 5 kV
